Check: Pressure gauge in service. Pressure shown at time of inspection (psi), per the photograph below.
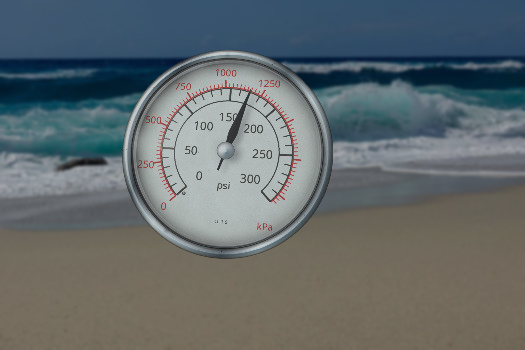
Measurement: 170 psi
